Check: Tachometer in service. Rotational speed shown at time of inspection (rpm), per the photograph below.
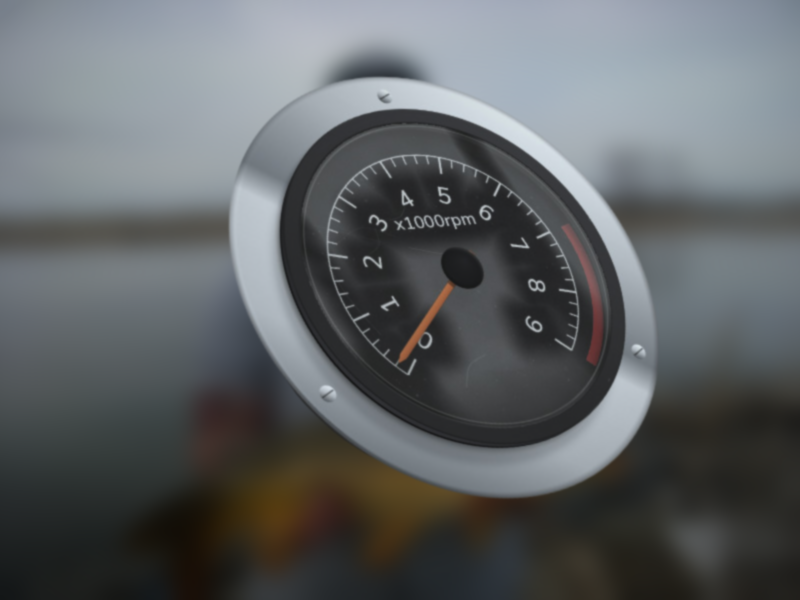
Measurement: 200 rpm
